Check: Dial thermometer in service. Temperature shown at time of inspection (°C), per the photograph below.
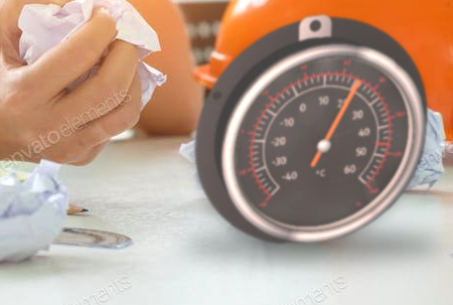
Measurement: 20 °C
